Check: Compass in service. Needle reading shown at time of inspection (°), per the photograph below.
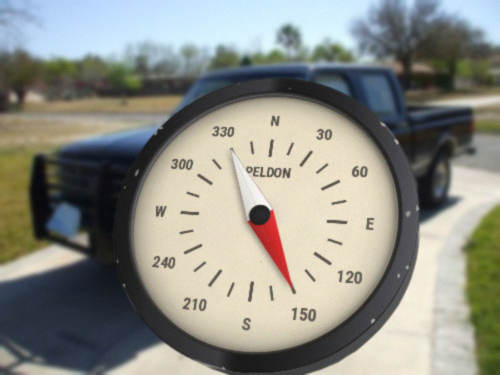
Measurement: 150 °
